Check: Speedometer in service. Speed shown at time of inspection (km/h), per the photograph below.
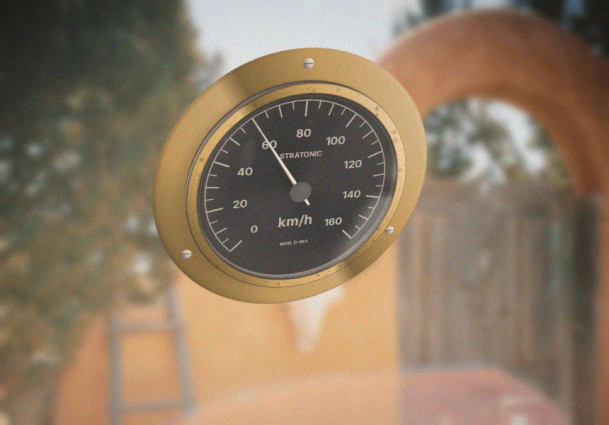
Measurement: 60 km/h
